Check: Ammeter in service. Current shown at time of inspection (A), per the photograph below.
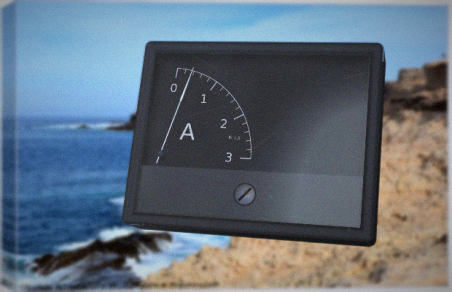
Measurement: 0.4 A
